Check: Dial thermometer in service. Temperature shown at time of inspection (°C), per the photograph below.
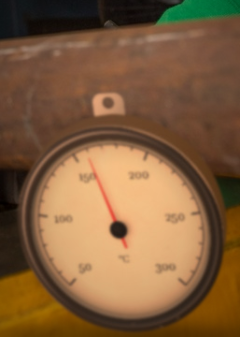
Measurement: 160 °C
